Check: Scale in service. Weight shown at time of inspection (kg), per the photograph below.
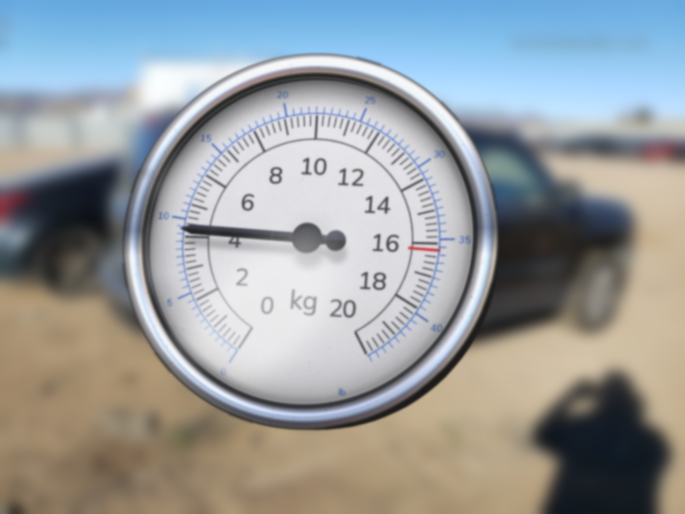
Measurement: 4.2 kg
